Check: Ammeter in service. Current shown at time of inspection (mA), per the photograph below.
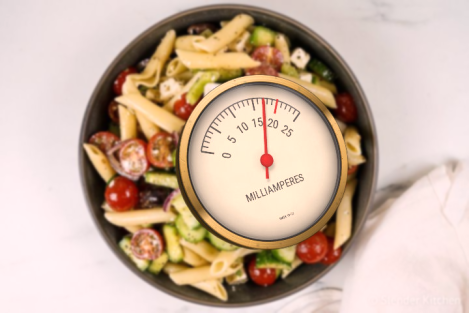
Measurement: 17 mA
